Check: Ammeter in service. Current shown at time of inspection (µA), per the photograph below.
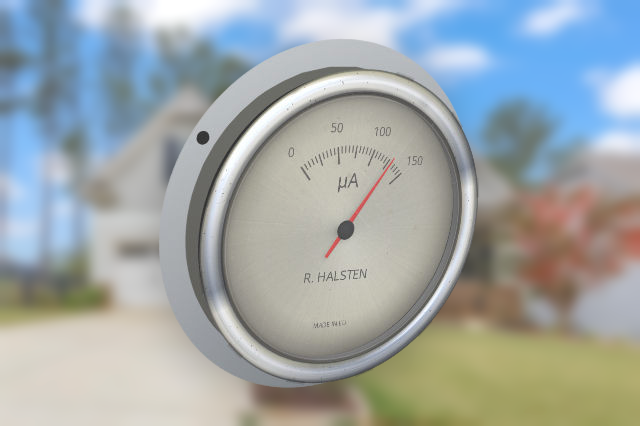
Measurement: 125 µA
